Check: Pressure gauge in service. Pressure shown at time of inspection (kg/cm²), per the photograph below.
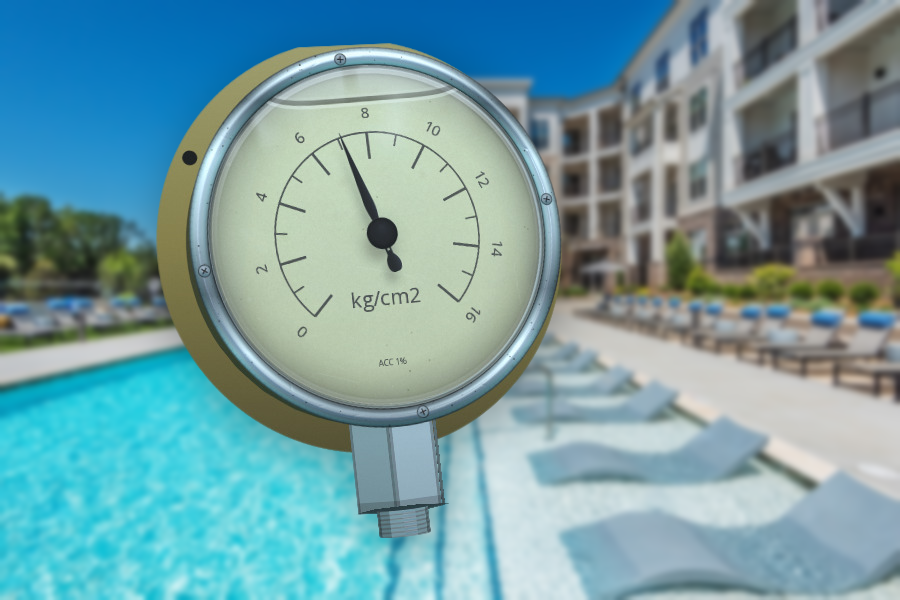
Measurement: 7 kg/cm²
